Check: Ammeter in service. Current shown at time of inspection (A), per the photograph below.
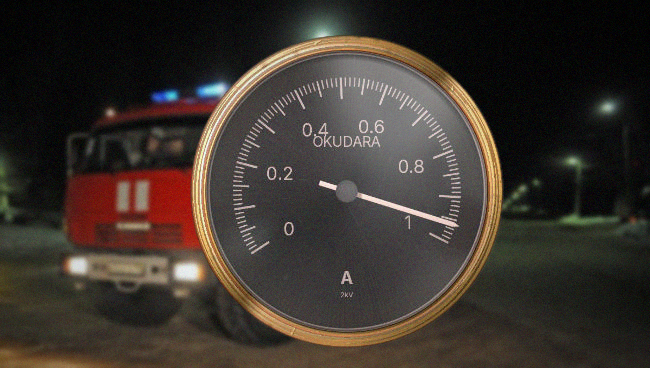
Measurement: 0.96 A
